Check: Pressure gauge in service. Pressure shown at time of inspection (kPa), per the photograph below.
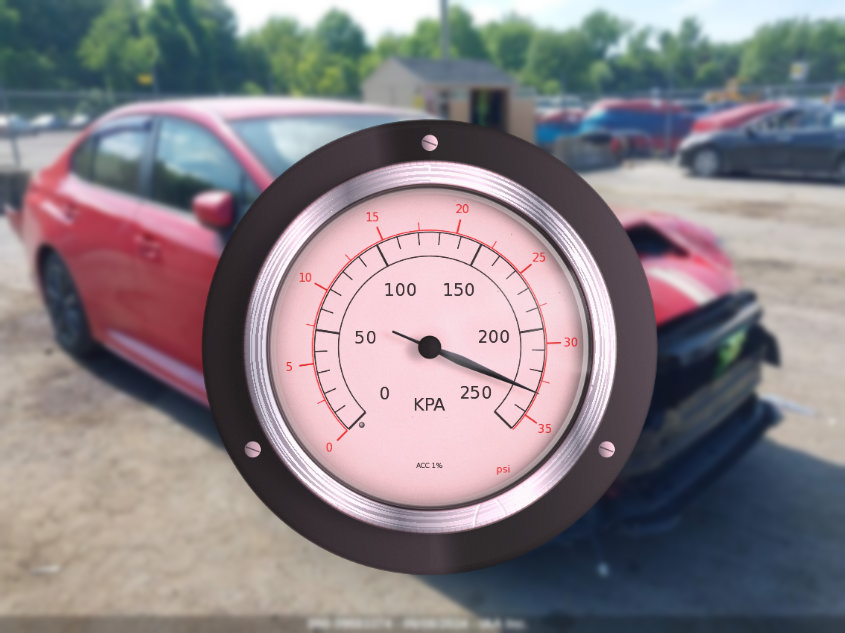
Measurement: 230 kPa
